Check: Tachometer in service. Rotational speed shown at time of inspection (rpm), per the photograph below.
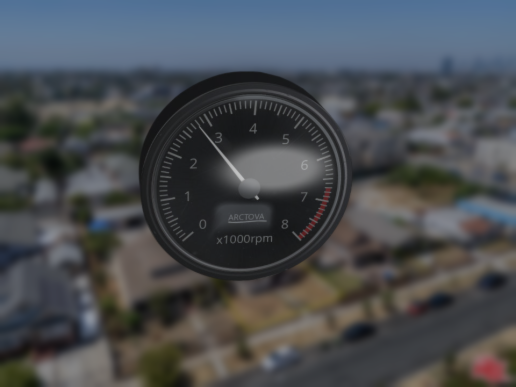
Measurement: 2800 rpm
